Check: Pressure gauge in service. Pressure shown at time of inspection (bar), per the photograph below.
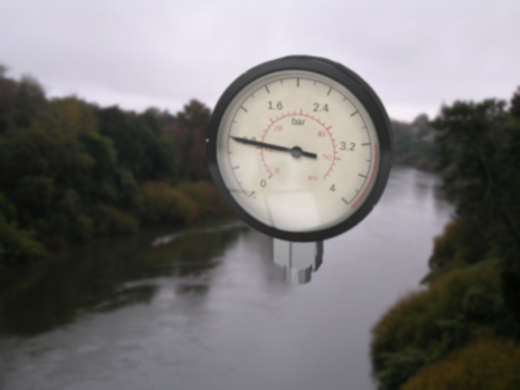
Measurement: 0.8 bar
